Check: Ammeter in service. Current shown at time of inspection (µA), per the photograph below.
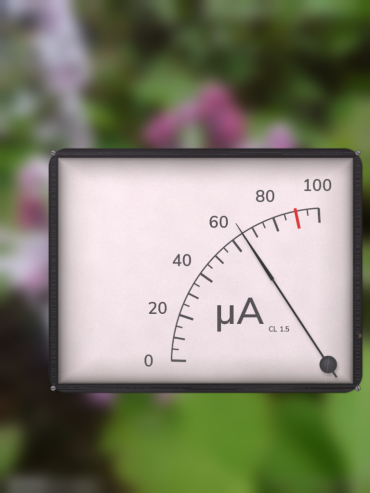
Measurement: 65 µA
